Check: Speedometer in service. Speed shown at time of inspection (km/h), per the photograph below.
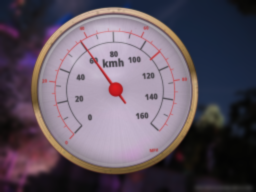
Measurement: 60 km/h
